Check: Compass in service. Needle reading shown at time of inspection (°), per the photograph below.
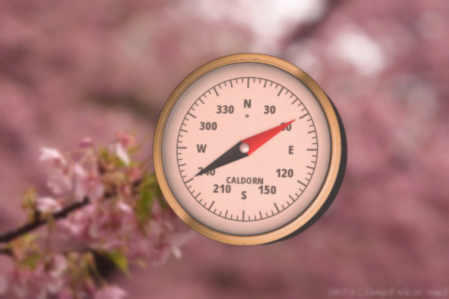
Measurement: 60 °
